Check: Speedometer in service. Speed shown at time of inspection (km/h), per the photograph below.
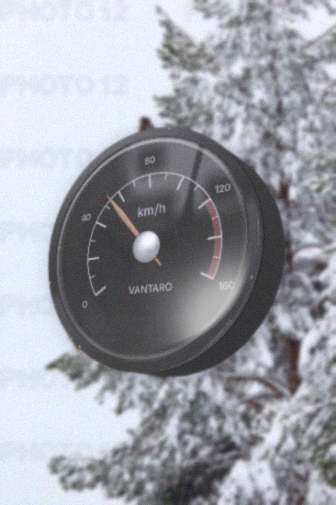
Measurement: 55 km/h
